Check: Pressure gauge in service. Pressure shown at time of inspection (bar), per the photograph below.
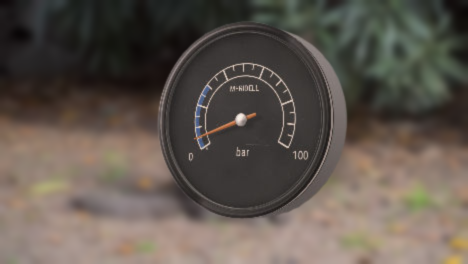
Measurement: 5 bar
